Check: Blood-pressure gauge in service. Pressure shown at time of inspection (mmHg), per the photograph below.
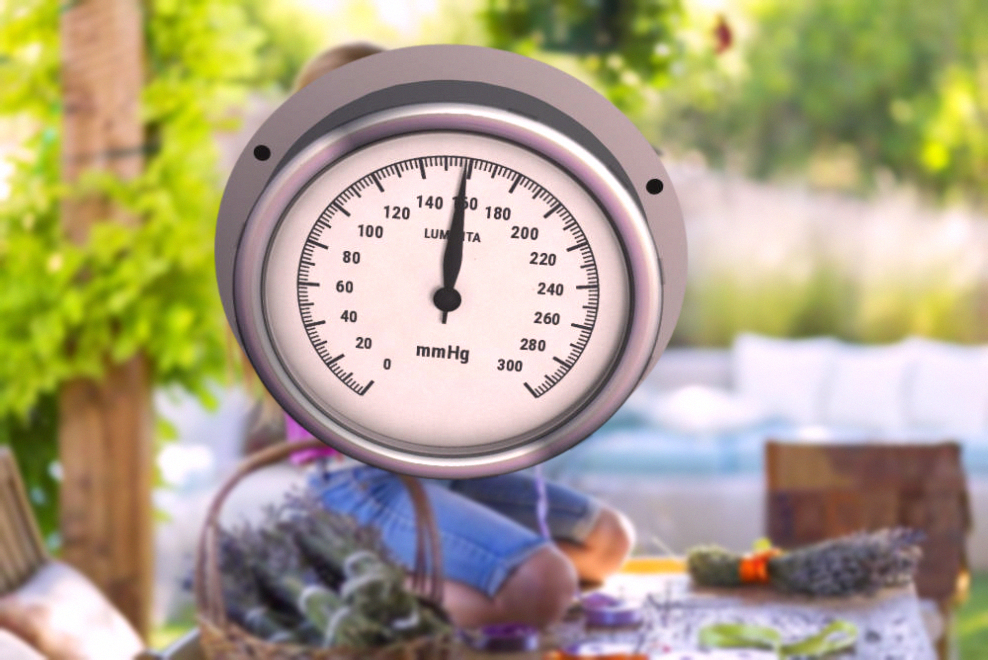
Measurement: 158 mmHg
